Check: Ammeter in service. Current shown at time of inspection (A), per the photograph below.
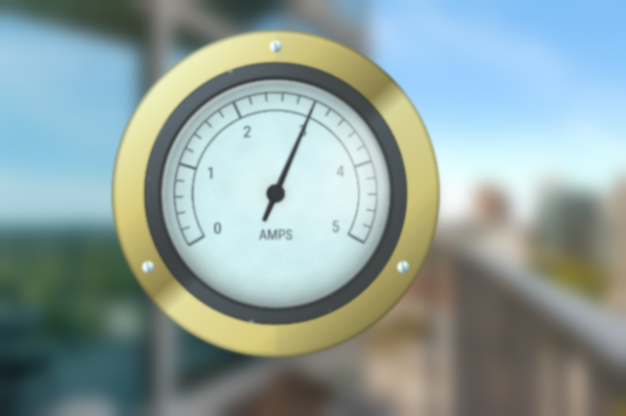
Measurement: 3 A
